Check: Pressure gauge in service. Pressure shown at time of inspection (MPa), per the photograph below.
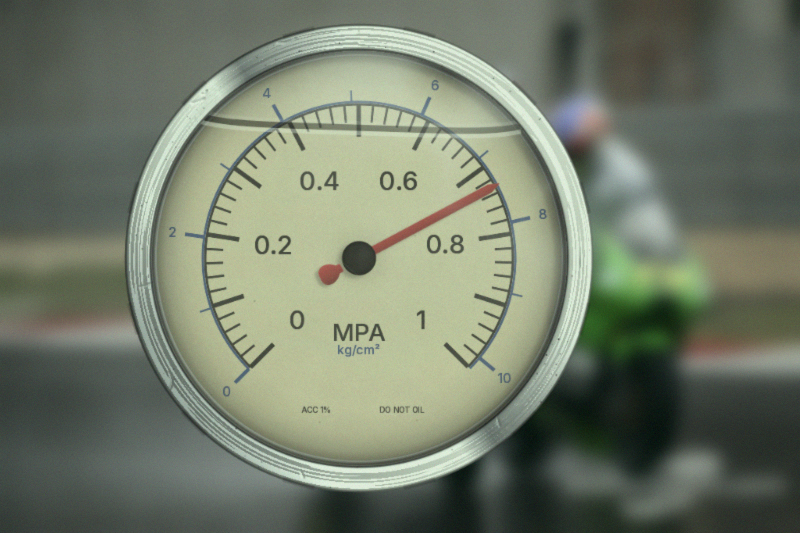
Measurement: 0.73 MPa
